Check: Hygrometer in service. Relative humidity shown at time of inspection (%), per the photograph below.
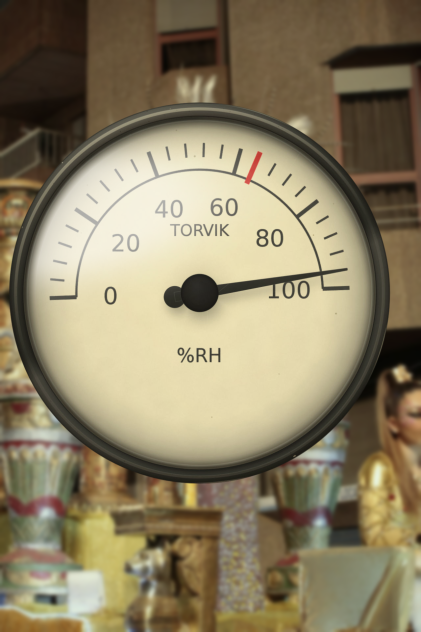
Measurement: 96 %
